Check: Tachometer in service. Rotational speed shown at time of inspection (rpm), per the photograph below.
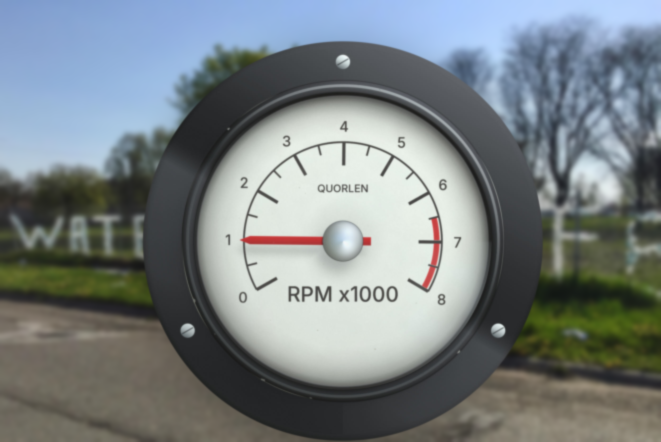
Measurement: 1000 rpm
